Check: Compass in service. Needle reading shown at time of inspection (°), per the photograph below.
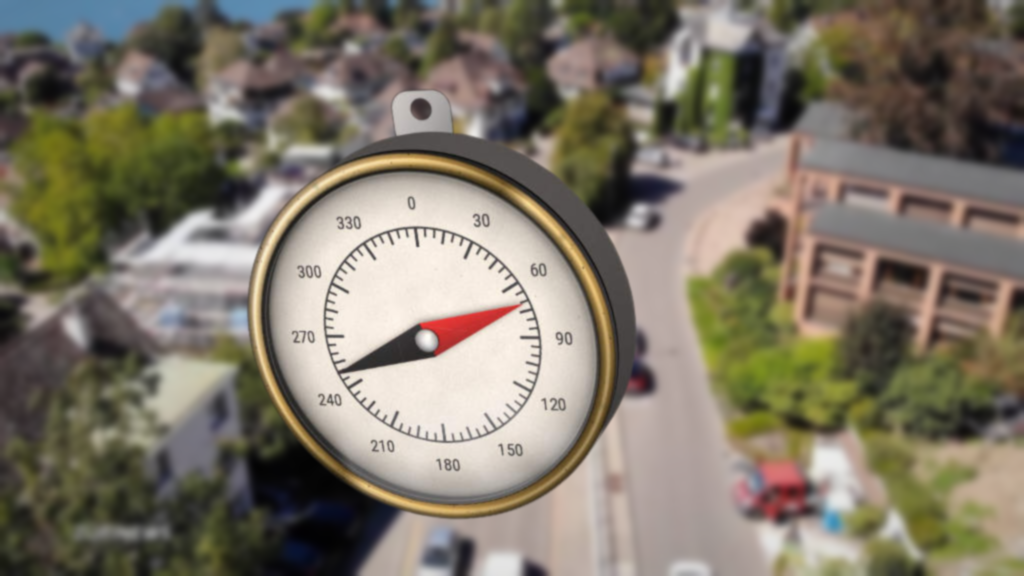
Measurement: 70 °
